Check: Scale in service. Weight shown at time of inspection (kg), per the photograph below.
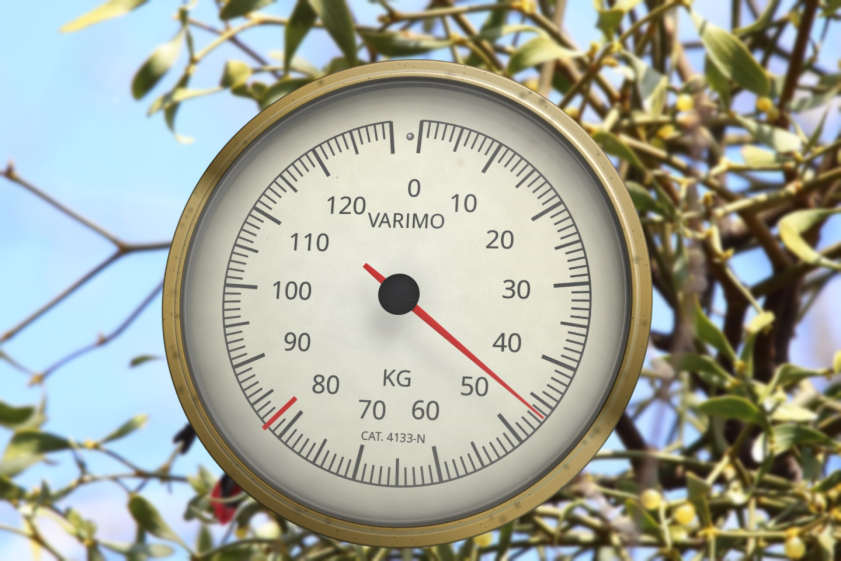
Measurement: 46.5 kg
